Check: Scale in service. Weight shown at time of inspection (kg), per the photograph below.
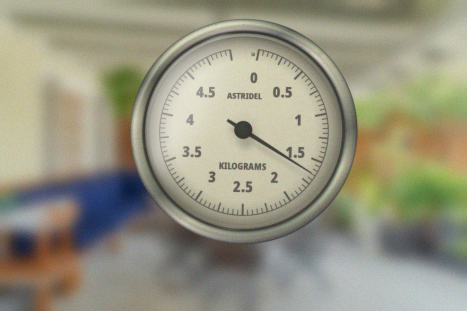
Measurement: 1.65 kg
